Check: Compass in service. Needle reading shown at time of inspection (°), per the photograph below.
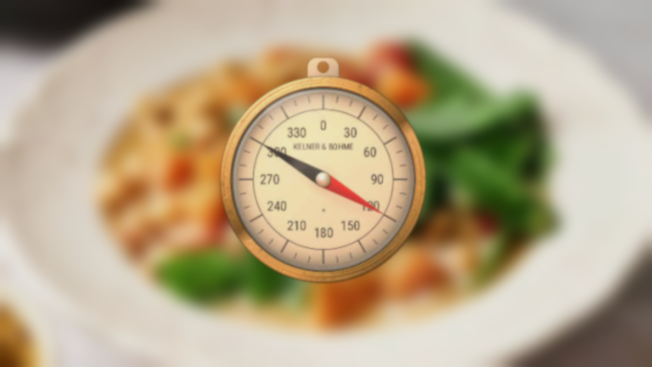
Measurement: 120 °
